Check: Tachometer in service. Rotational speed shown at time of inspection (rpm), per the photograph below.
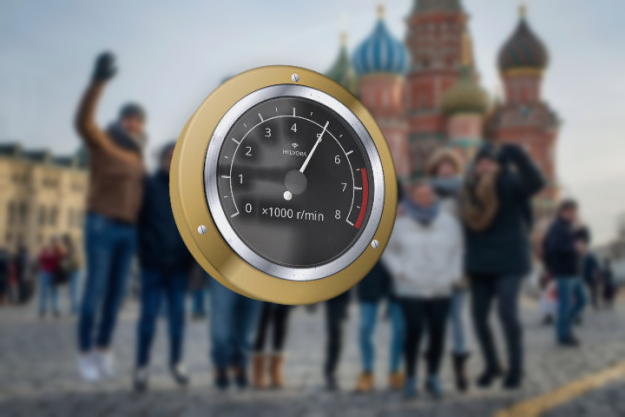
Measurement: 5000 rpm
